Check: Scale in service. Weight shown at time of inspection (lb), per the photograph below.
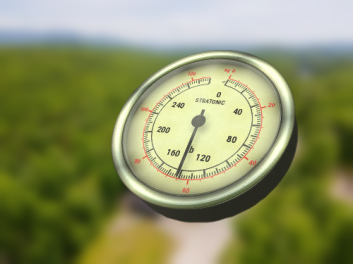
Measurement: 140 lb
